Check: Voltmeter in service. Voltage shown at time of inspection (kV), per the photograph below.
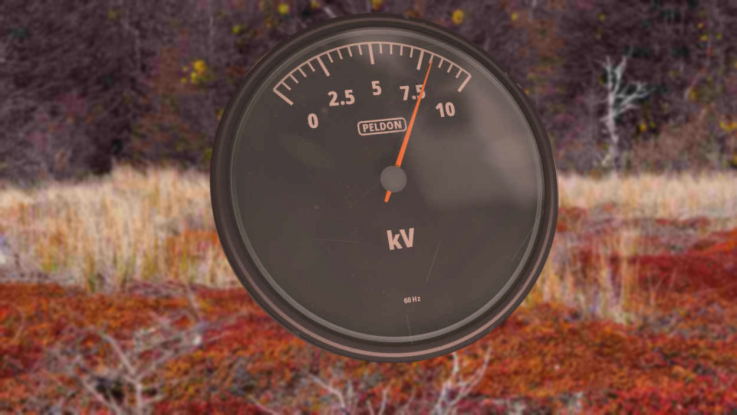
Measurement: 8 kV
